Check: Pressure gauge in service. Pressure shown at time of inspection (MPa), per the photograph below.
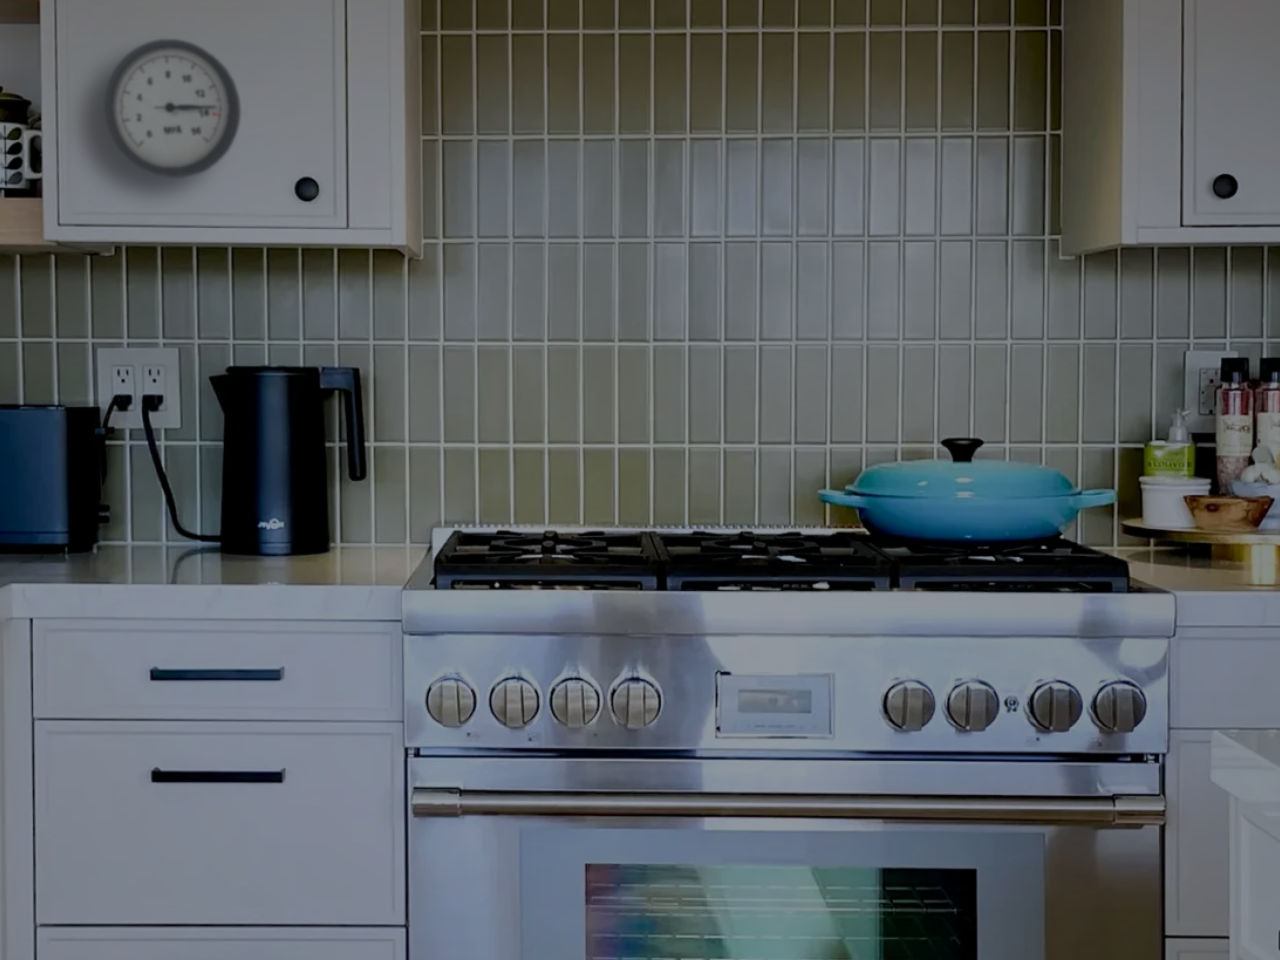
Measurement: 13.5 MPa
